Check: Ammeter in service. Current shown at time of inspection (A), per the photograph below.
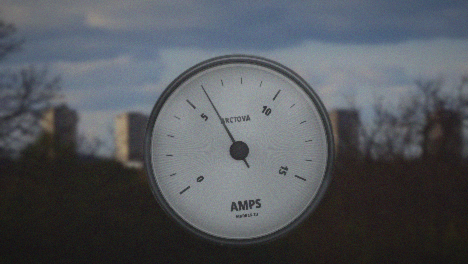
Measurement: 6 A
